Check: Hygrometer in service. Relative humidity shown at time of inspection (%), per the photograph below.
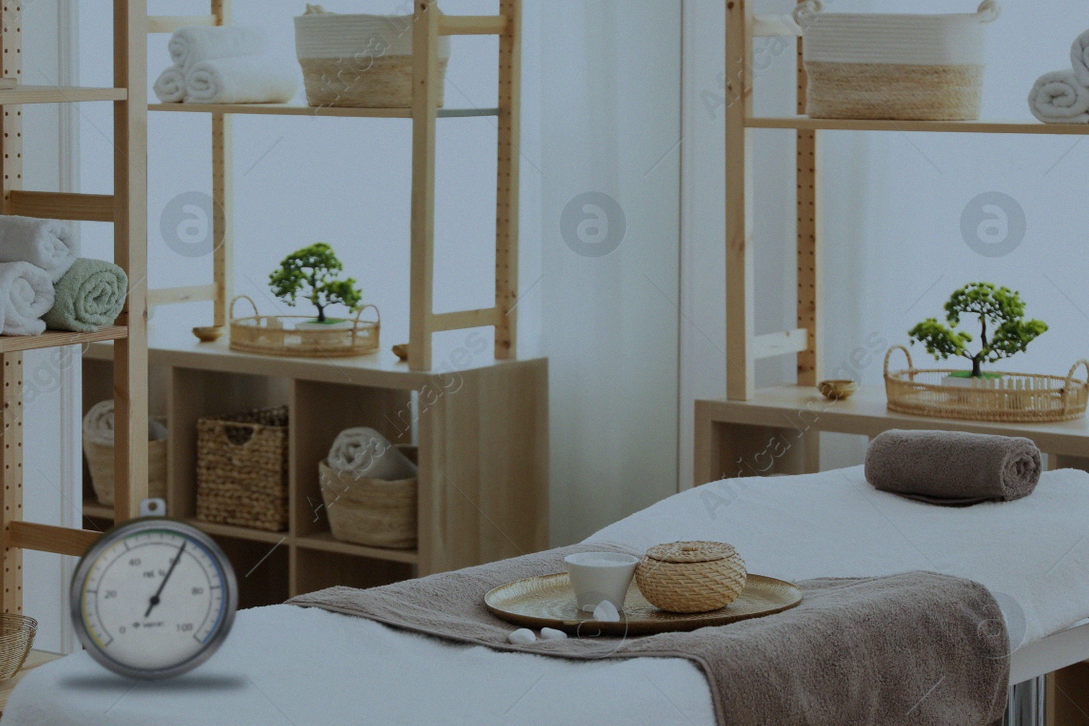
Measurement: 60 %
